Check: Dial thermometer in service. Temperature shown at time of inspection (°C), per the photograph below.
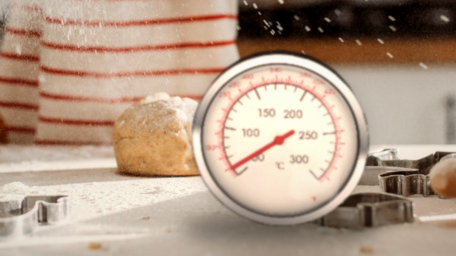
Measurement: 60 °C
